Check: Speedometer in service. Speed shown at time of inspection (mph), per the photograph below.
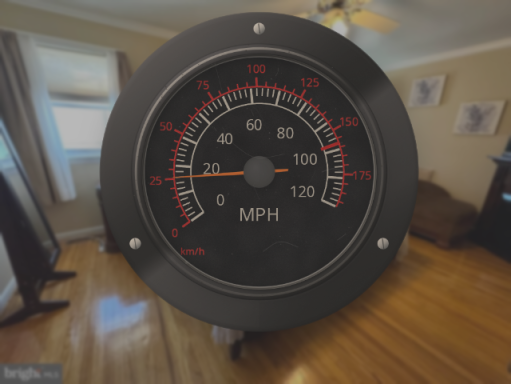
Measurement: 16 mph
